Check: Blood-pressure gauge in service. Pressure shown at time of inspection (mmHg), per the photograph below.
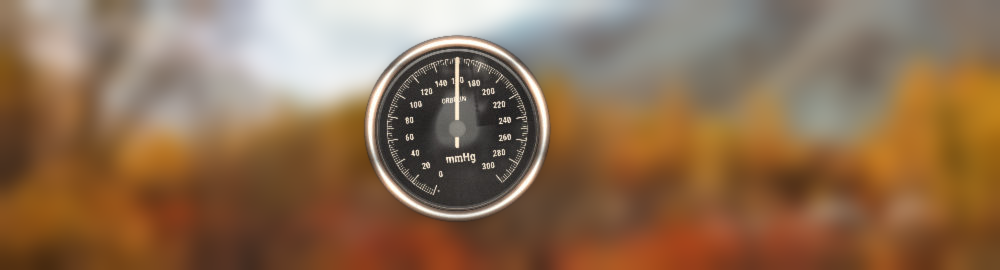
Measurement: 160 mmHg
